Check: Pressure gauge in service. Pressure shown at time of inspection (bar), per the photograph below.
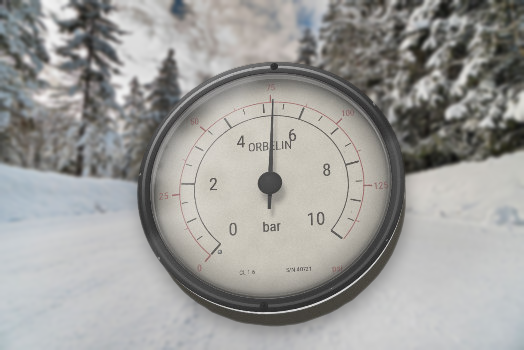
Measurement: 5.25 bar
